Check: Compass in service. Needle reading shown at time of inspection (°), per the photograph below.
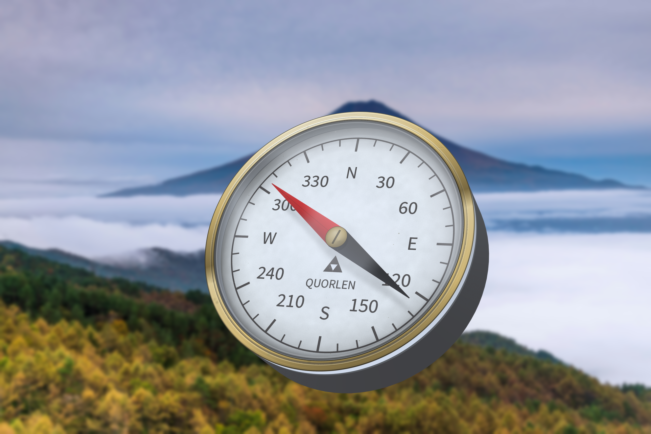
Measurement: 305 °
